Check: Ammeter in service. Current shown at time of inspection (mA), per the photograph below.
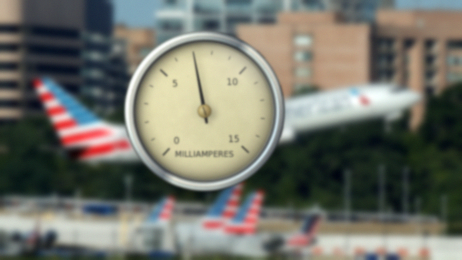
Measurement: 7 mA
